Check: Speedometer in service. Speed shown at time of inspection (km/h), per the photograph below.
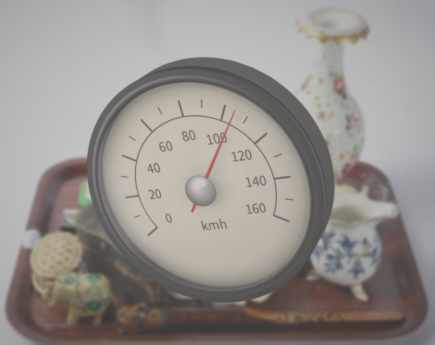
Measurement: 105 km/h
